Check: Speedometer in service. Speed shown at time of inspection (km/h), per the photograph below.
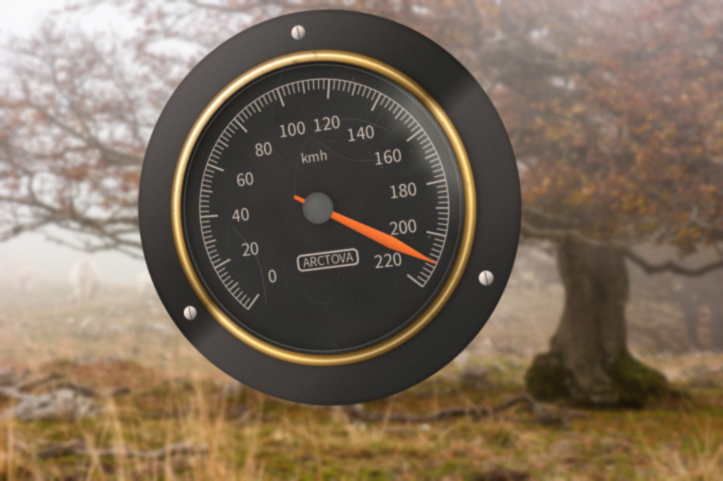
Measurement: 210 km/h
